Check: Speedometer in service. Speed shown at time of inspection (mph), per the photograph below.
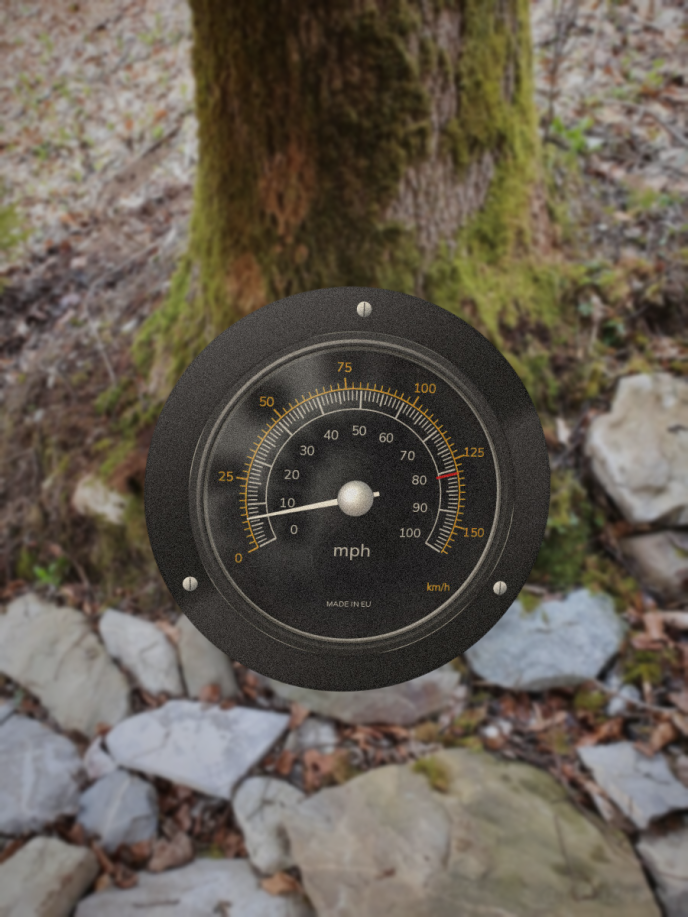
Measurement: 7 mph
